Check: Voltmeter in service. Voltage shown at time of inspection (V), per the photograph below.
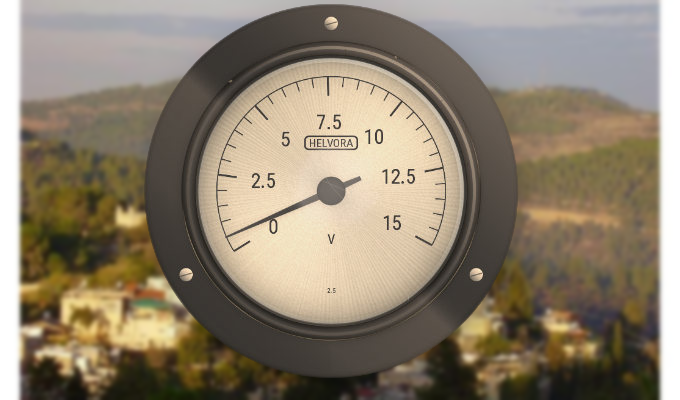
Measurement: 0.5 V
